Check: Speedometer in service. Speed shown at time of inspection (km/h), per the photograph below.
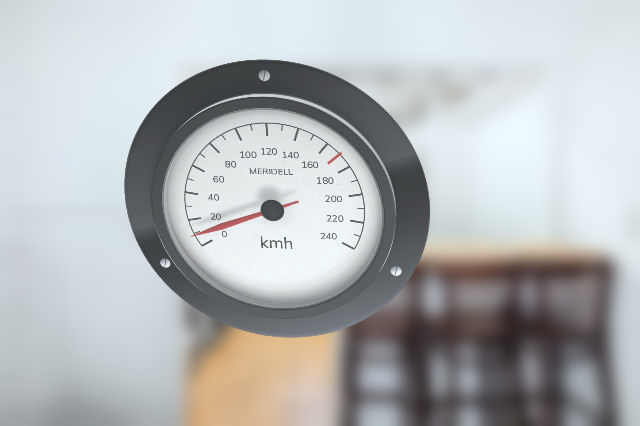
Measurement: 10 km/h
